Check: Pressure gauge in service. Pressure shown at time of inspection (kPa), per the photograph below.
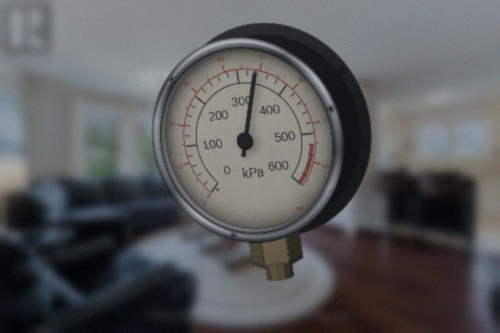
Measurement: 340 kPa
